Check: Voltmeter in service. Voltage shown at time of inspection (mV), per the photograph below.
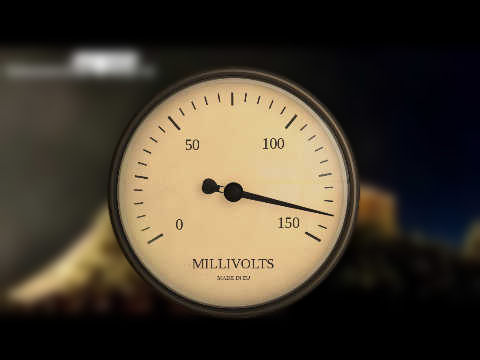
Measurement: 140 mV
